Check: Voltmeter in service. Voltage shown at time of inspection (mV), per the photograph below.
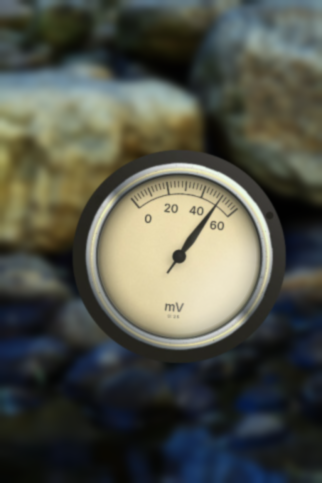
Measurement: 50 mV
